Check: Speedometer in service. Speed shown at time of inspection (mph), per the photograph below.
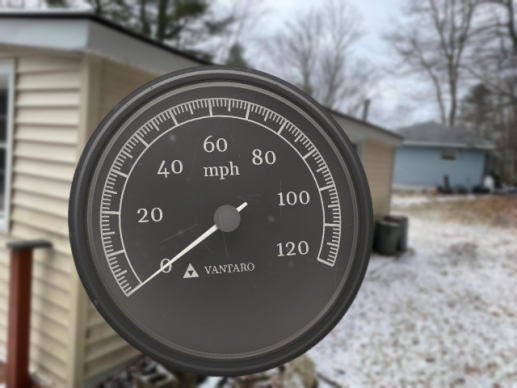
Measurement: 0 mph
